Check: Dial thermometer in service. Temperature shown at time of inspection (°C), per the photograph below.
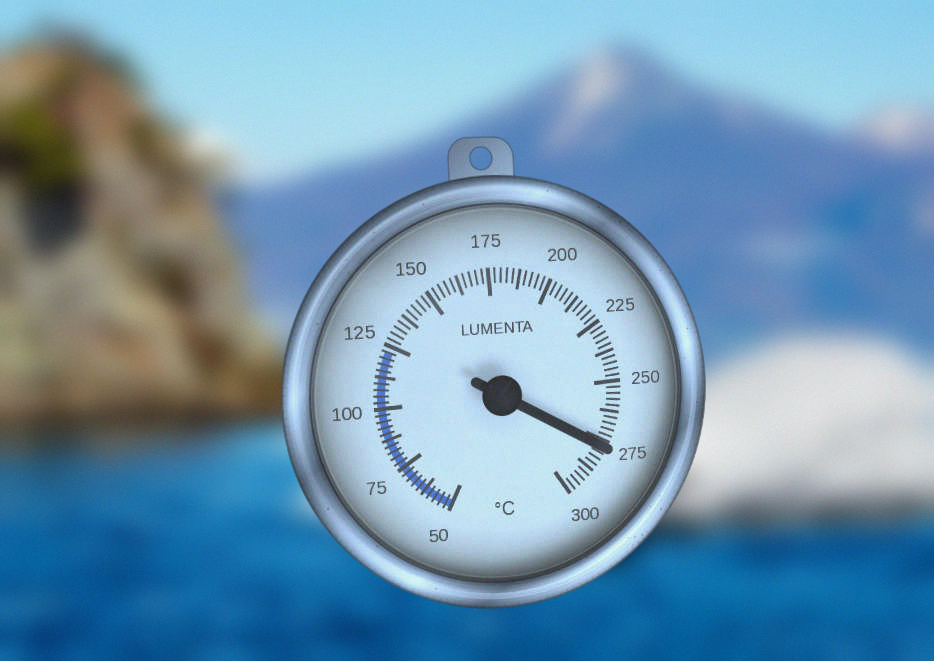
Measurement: 277.5 °C
